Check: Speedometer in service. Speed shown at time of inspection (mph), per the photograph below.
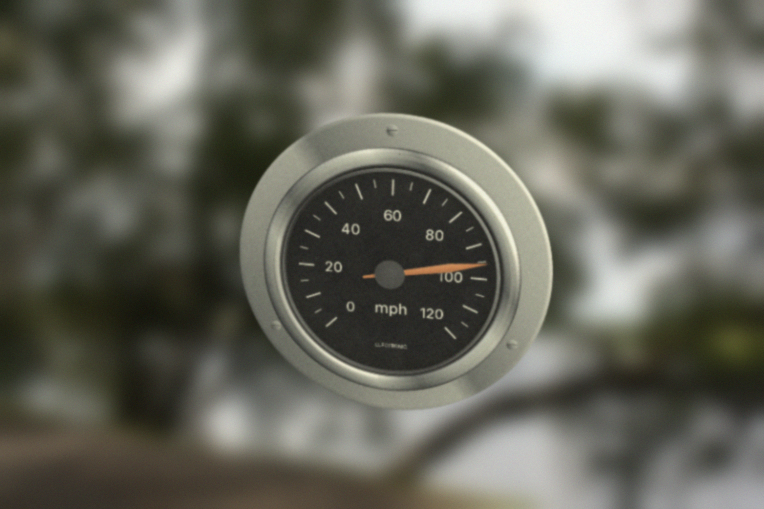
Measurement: 95 mph
